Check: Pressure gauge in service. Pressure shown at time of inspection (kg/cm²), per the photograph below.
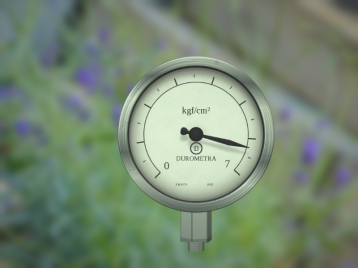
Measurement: 6.25 kg/cm²
